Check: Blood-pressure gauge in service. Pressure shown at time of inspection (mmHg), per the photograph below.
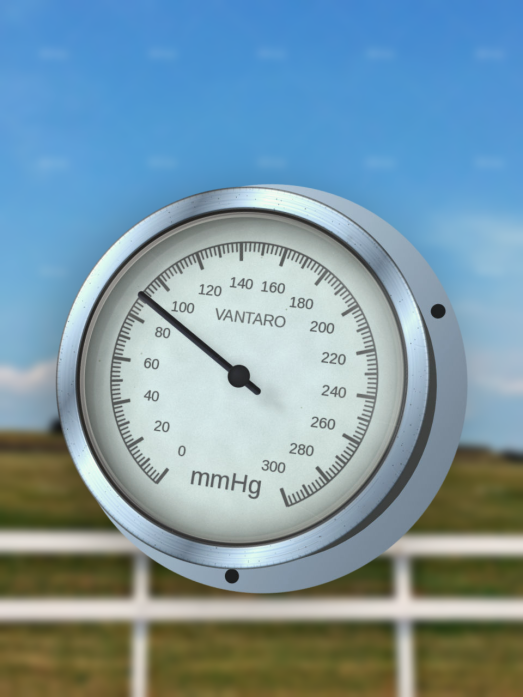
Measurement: 90 mmHg
